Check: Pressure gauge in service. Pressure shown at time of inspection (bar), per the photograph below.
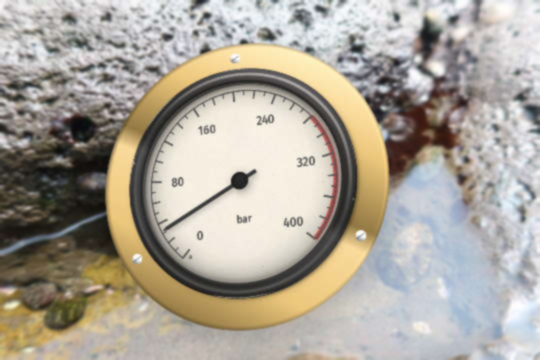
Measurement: 30 bar
